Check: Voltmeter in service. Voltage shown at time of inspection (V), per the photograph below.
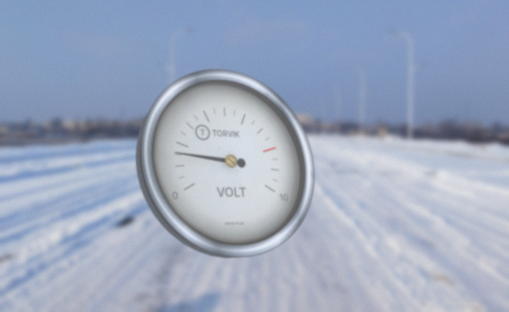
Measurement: 1.5 V
